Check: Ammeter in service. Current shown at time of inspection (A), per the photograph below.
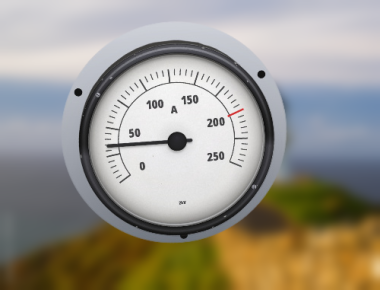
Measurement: 35 A
